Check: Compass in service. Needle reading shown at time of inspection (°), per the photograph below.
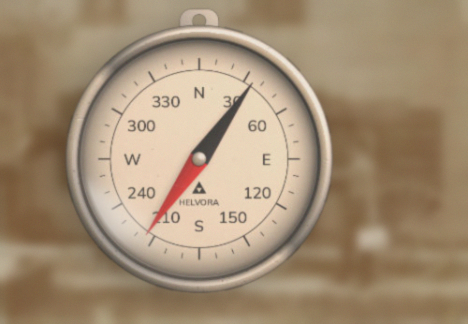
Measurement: 215 °
